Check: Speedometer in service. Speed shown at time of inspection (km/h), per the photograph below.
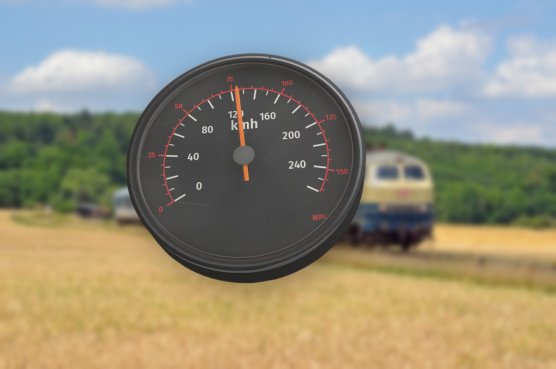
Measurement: 125 km/h
